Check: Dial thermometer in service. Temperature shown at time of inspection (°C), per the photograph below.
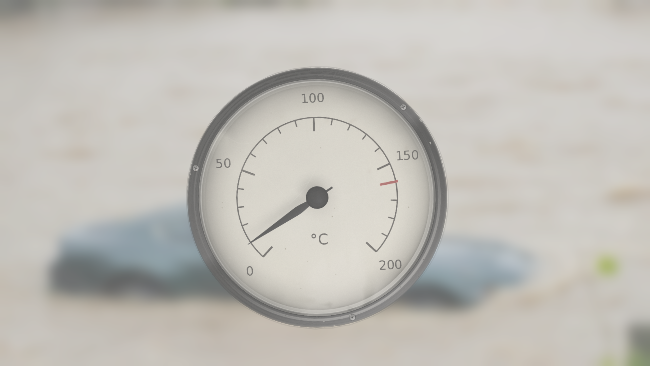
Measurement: 10 °C
